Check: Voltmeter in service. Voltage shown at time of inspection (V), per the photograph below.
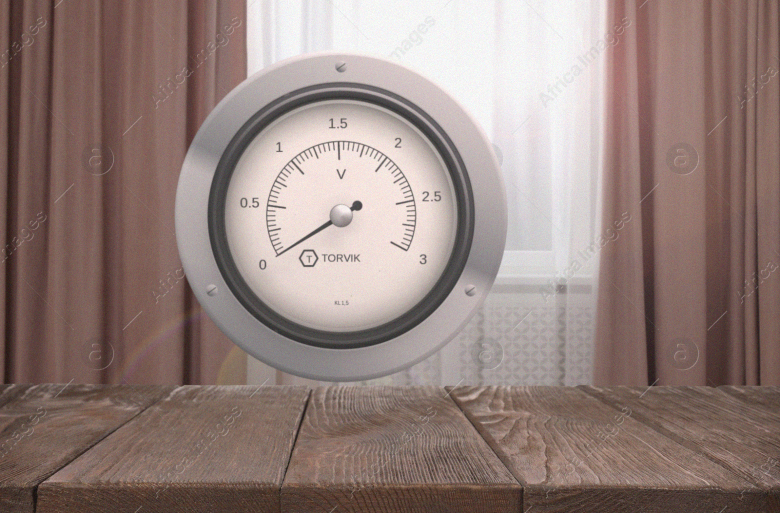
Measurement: 0 V
